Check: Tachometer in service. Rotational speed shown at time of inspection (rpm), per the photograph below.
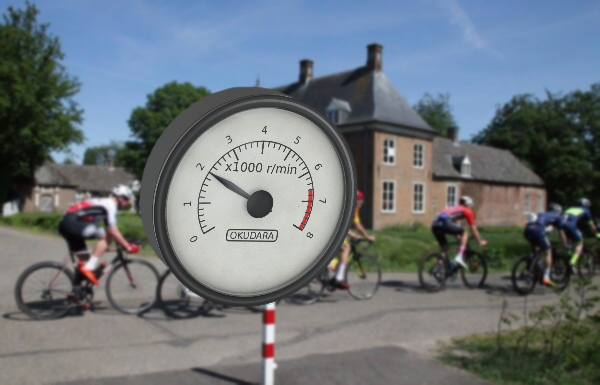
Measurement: 2000 rpm
